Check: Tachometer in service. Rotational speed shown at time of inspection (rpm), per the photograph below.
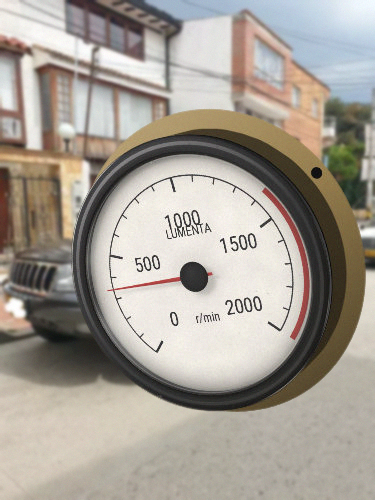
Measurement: 350 rpm
